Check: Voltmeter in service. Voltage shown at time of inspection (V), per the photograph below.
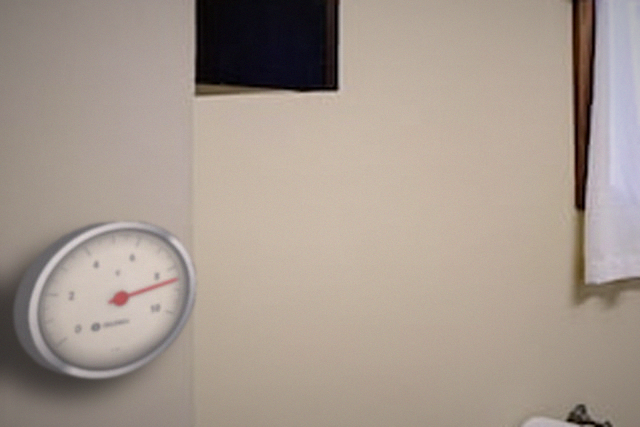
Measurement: 8.5 V
